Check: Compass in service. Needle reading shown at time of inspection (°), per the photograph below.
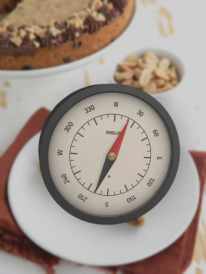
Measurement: 20 °
